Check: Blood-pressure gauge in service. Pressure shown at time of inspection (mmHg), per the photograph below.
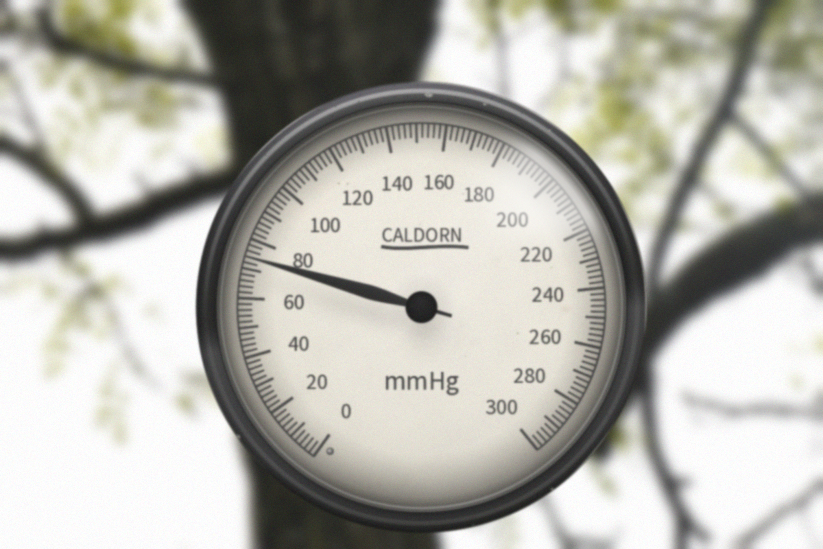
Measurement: 74 mmHg
